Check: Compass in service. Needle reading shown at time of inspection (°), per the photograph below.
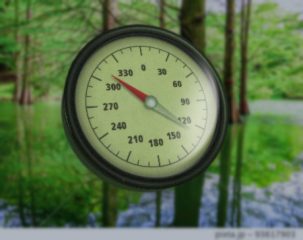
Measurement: 310 °
